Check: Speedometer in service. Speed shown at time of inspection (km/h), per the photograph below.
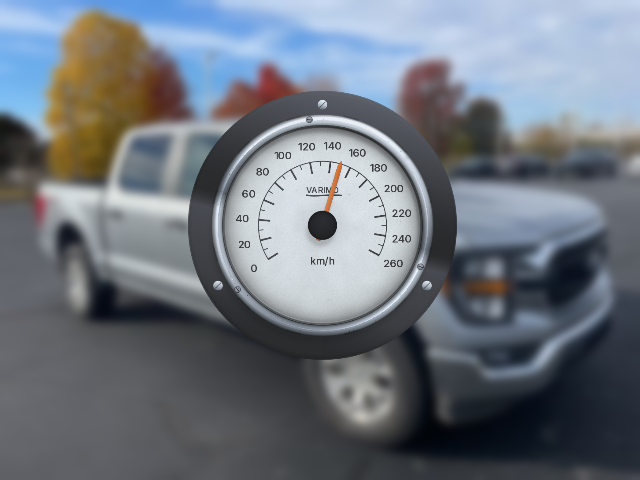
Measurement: 150 km/h
